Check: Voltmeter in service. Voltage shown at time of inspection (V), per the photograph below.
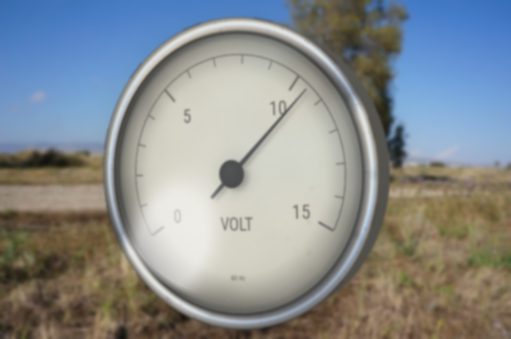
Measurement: 10.5 V
